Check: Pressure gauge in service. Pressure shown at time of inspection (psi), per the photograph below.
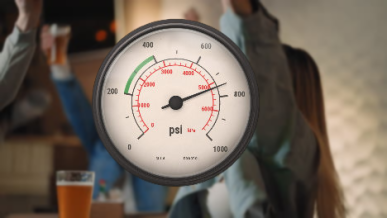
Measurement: 750 psi
